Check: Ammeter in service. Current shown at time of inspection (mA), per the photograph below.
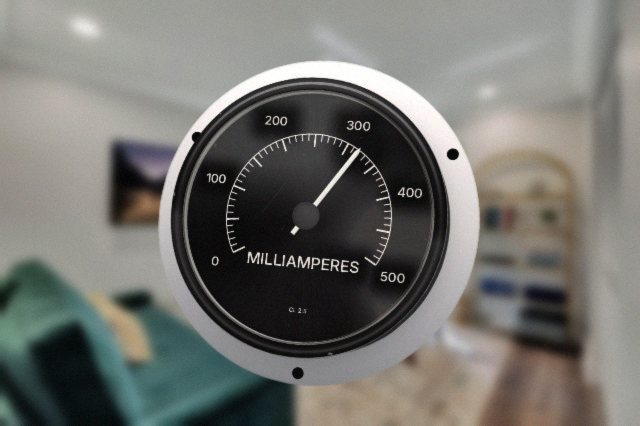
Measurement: 320 mA
